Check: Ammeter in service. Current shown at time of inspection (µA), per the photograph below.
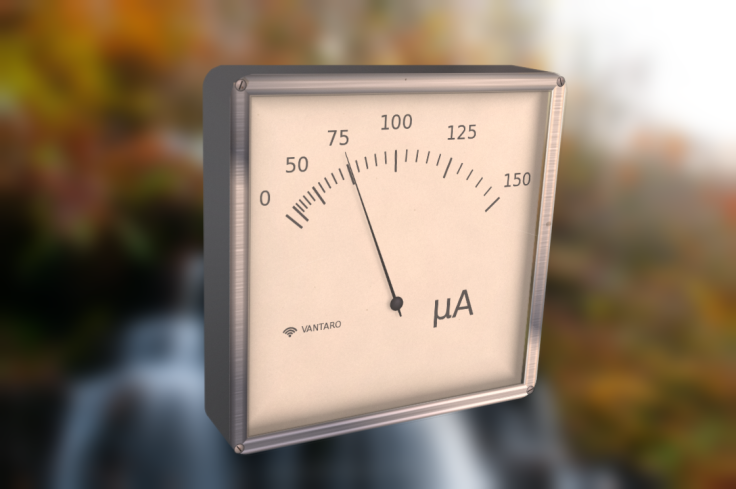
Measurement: 75 µA
